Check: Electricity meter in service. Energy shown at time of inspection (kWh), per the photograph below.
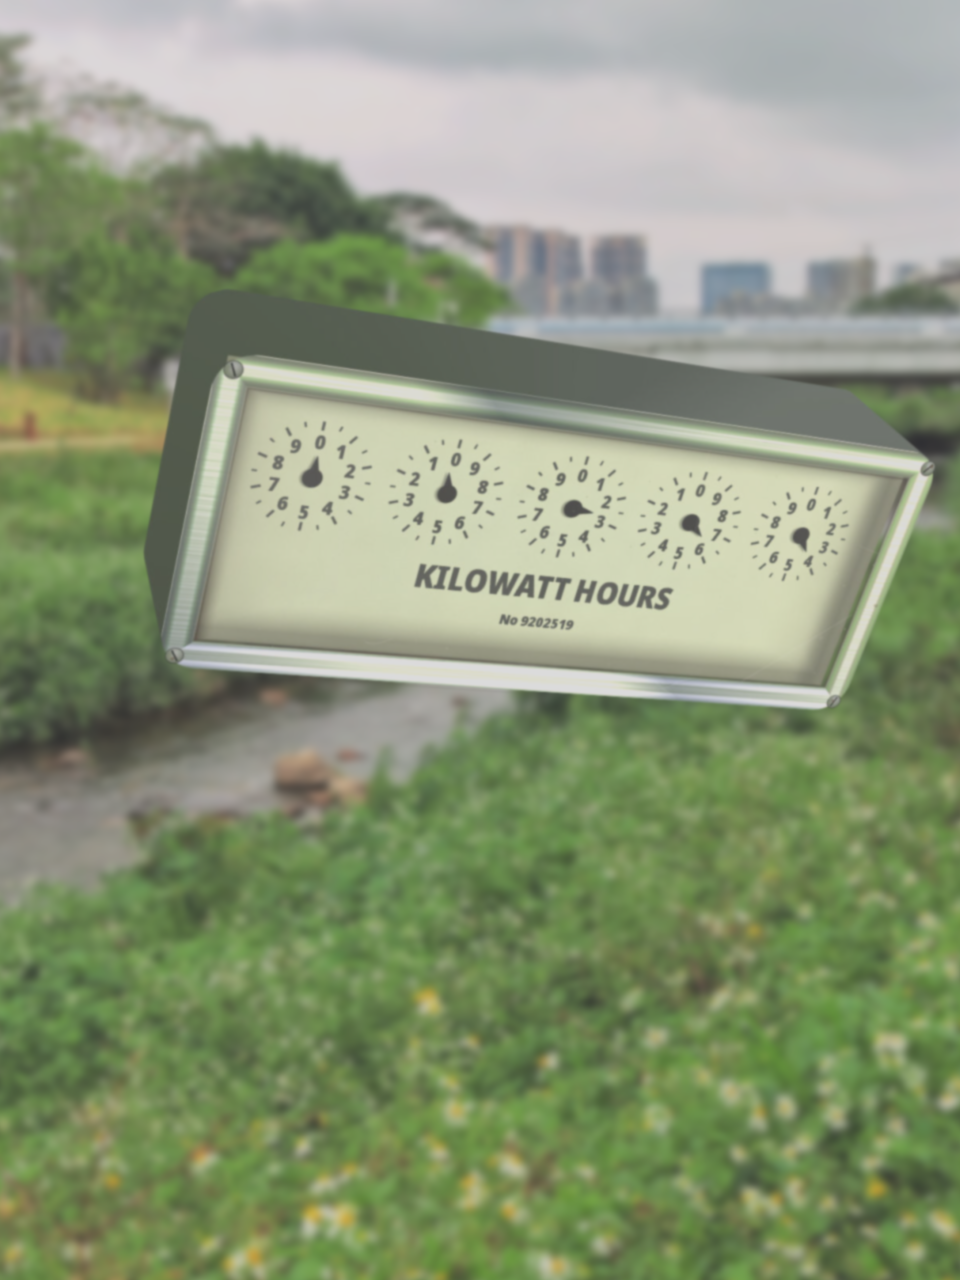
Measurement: 264 kWh
